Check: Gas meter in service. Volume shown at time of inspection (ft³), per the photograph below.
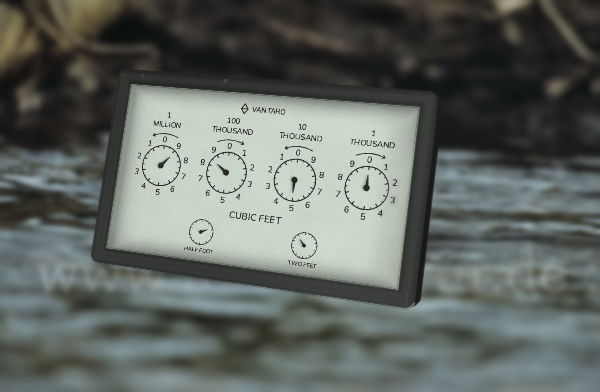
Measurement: 885000 ft³
